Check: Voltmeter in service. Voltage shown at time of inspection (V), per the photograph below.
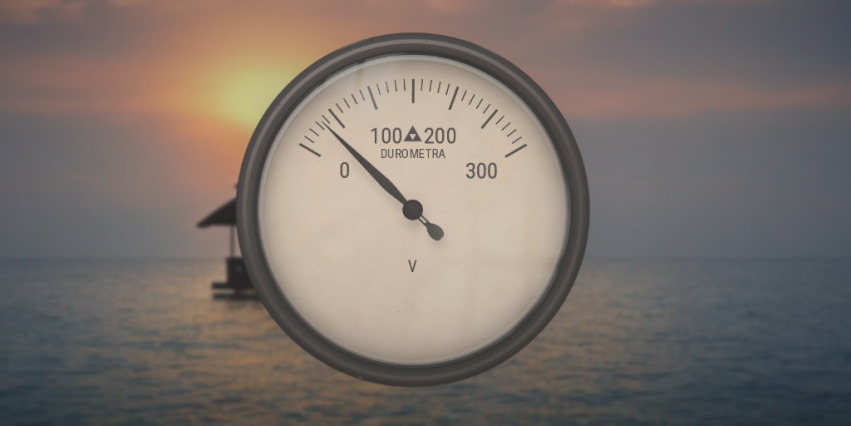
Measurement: 35 V
